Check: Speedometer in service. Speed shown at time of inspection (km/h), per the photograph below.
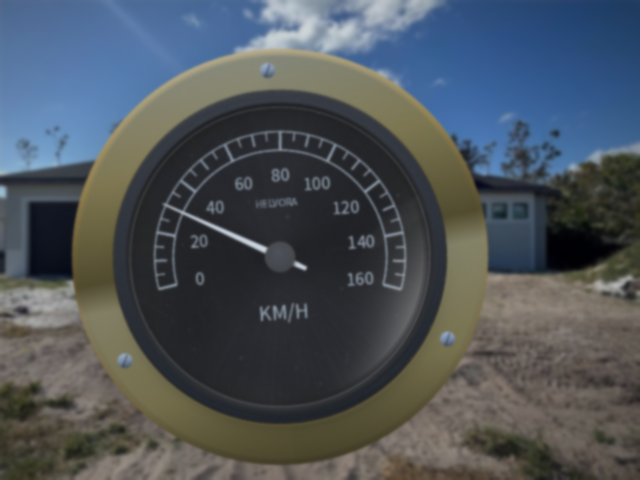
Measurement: 30 km/h
